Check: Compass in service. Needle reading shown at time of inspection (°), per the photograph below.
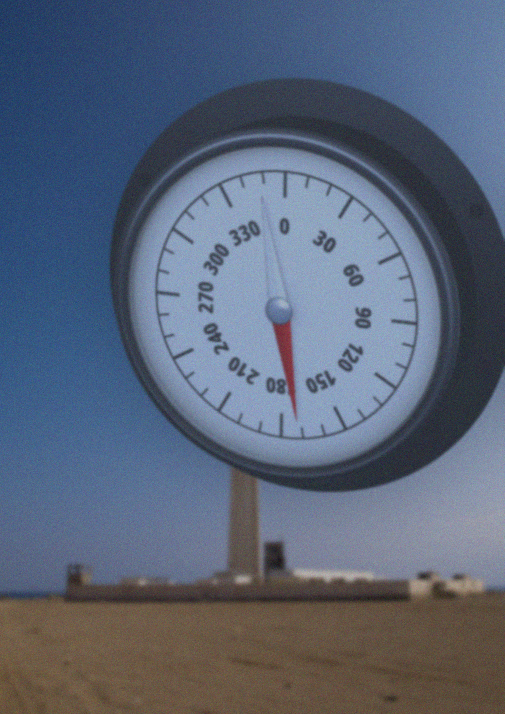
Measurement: 170 °
